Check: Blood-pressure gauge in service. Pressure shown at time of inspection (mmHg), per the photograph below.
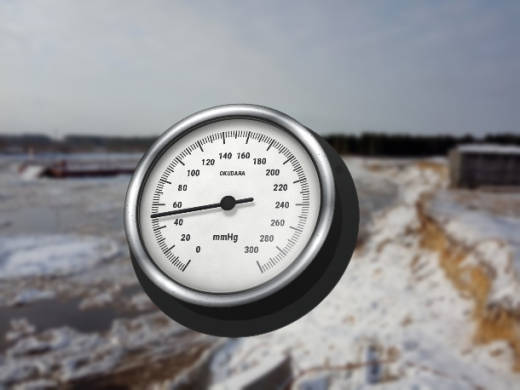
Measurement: 50 mmHg
